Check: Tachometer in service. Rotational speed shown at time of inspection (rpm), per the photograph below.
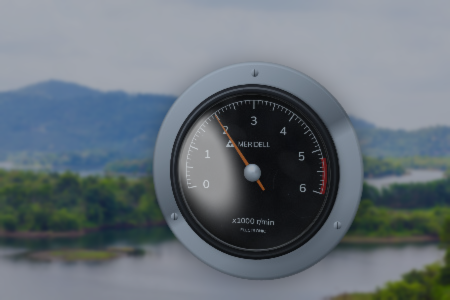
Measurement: 2000 rpm
